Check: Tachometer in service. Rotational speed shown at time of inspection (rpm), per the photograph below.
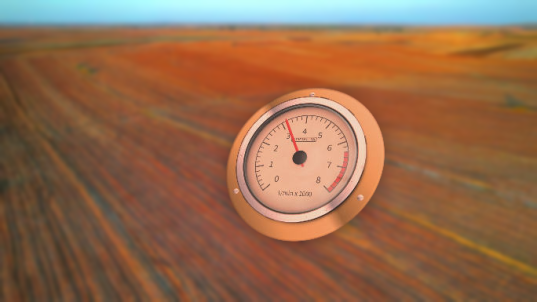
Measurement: 3200 rpm
